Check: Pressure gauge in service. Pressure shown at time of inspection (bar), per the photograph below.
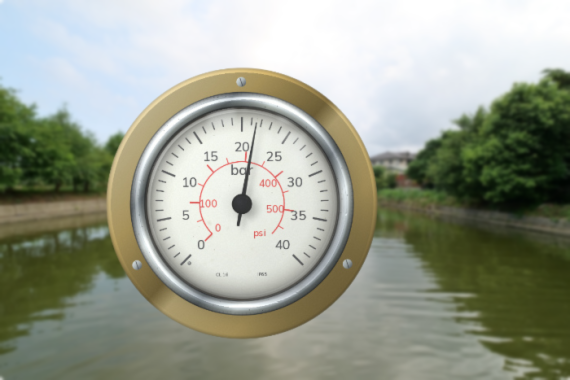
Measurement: 21.5 bar
